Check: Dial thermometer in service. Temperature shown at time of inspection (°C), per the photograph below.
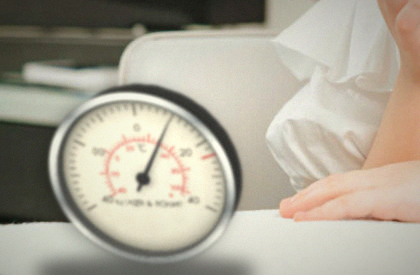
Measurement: 10 °C
